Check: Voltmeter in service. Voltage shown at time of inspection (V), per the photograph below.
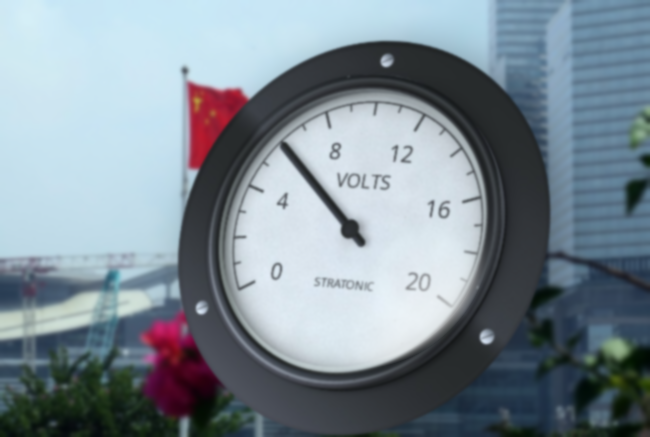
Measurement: 6 V
